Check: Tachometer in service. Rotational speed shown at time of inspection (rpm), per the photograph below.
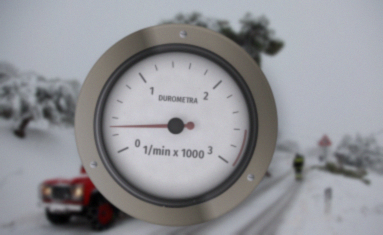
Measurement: 300 rpm
